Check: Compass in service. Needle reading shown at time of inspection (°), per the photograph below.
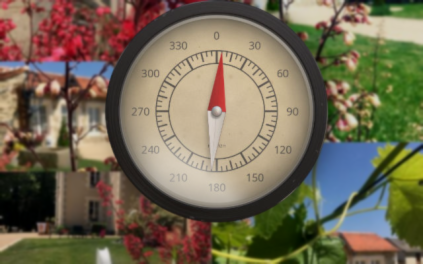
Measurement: 5 °
